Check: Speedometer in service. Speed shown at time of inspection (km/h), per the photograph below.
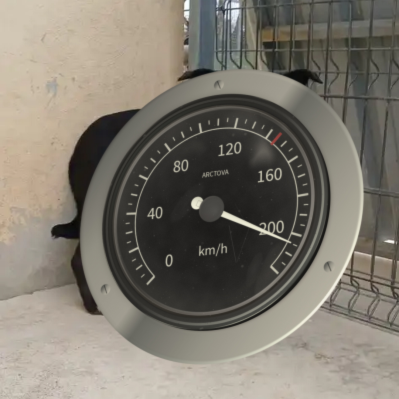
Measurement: 205 km/h
